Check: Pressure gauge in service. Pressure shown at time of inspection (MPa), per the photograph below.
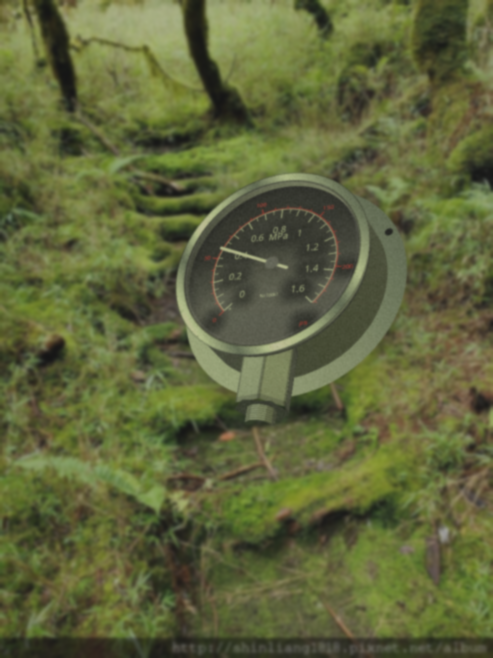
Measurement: 0.4 MPa
